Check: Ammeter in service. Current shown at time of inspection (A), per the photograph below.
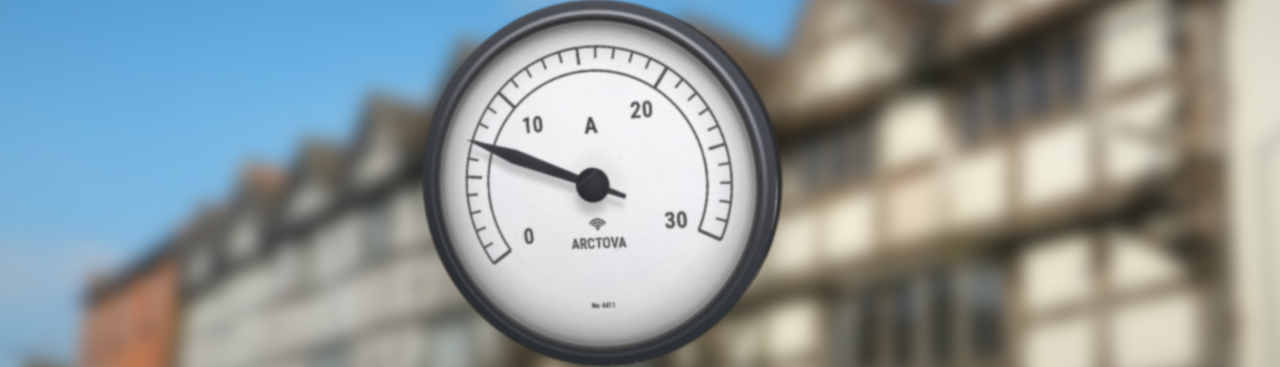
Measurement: 7 A
